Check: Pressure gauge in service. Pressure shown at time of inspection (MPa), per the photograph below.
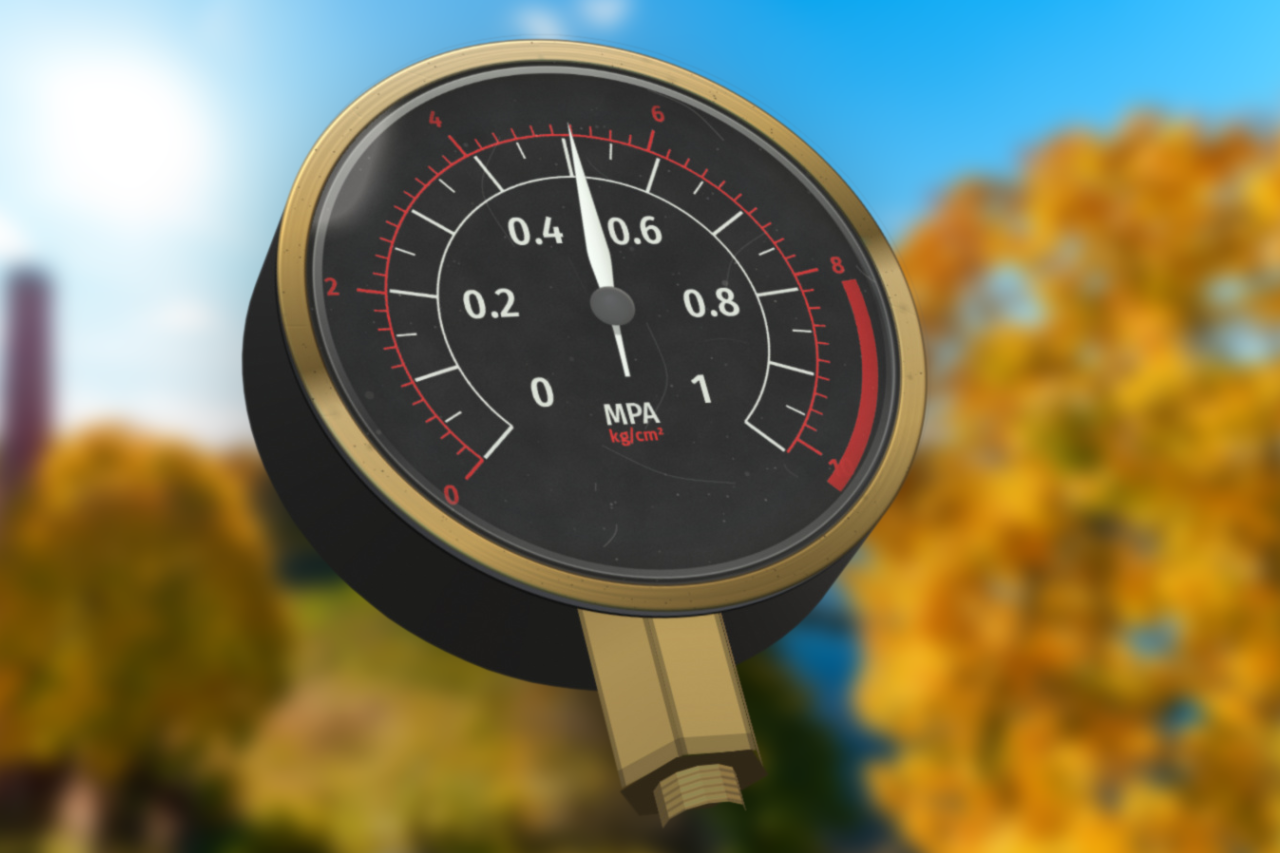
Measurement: 0.5 MPa
